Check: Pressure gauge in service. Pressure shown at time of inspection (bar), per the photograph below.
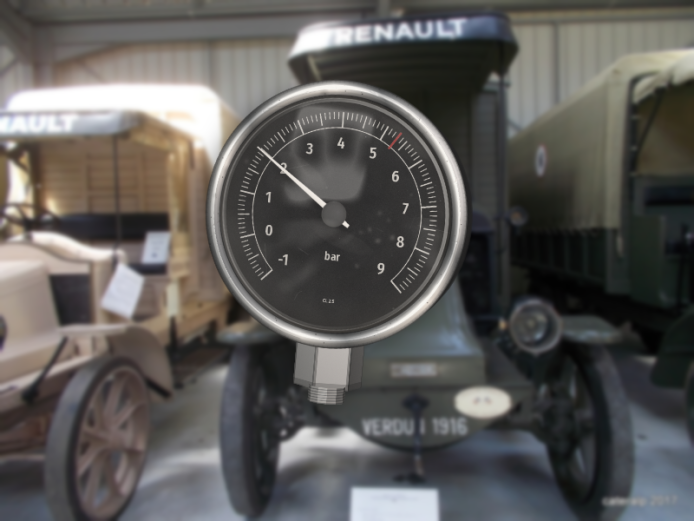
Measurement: 2 bar
